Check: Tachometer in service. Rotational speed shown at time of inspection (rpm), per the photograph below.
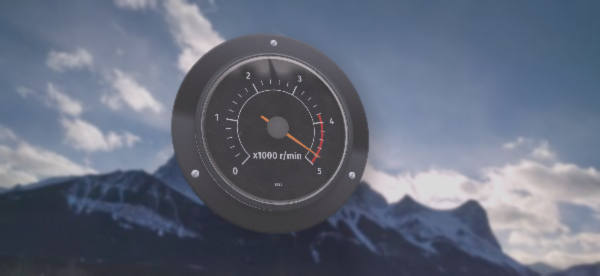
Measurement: 4800 rpm
